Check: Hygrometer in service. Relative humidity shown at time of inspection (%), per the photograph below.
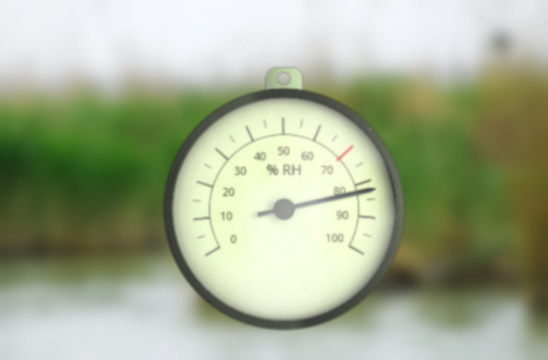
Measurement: 82.5 %
